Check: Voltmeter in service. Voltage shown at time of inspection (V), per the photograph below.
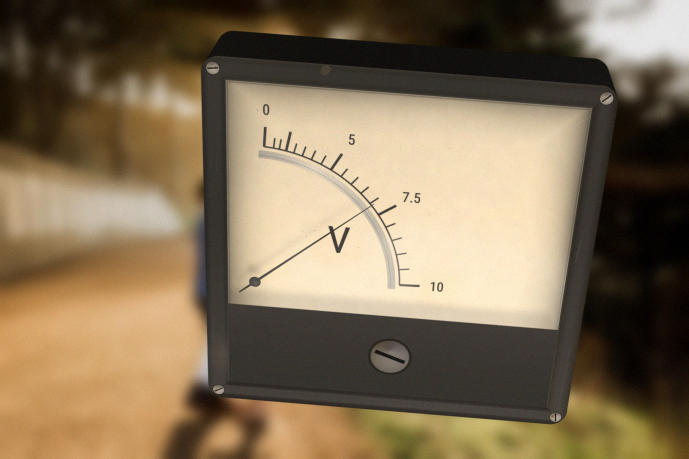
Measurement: 7 V
